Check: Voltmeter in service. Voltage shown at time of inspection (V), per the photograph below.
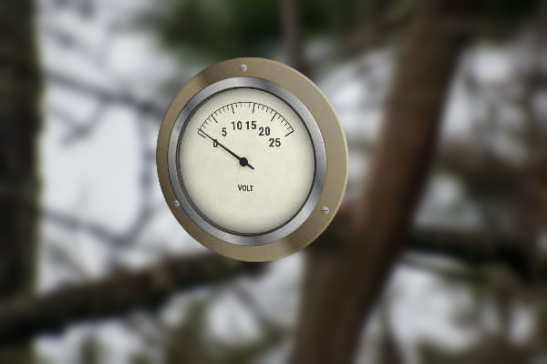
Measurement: 1 V
